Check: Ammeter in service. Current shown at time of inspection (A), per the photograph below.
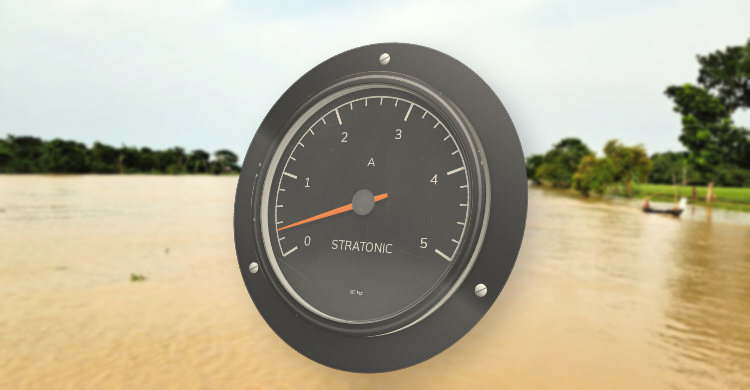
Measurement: 0.3 A
